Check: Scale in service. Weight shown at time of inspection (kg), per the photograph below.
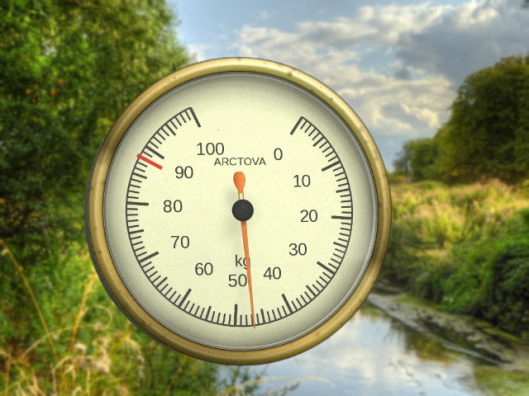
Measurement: 47 kg
